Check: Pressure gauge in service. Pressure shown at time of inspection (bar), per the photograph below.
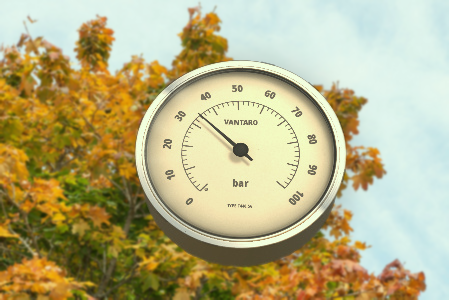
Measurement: 34 bar
